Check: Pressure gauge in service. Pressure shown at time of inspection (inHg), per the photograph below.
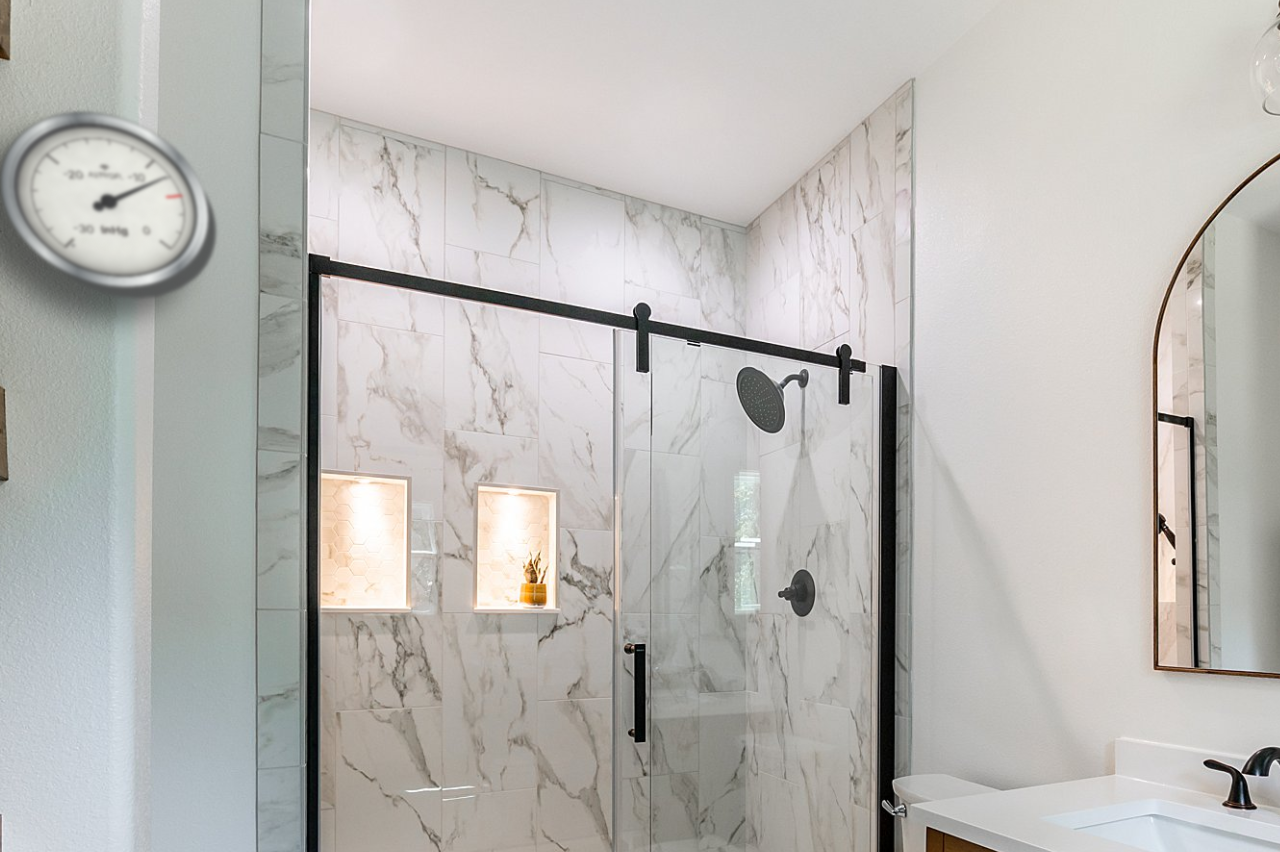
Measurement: -8 inHg
